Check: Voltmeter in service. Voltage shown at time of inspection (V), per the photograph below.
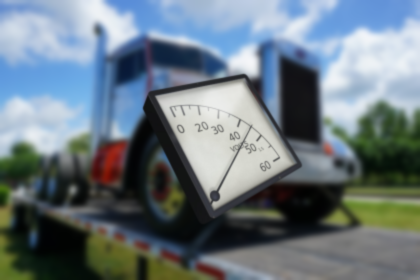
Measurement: 45 V
